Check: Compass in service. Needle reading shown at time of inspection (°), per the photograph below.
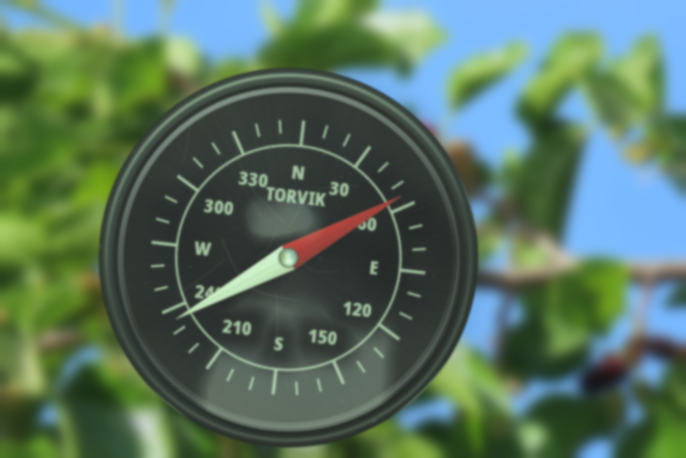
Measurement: 55 °
